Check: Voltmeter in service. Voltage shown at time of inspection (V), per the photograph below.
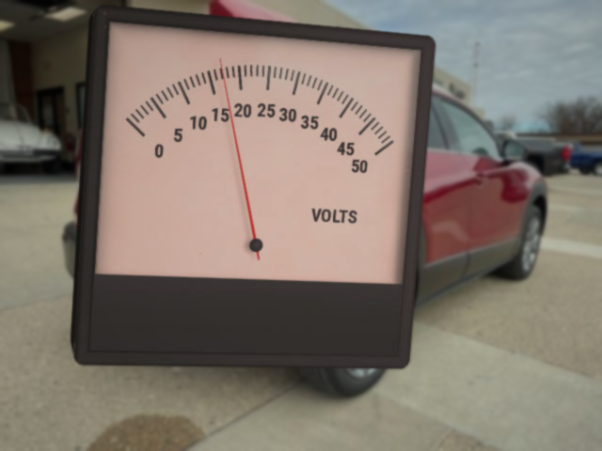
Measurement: 17 V
